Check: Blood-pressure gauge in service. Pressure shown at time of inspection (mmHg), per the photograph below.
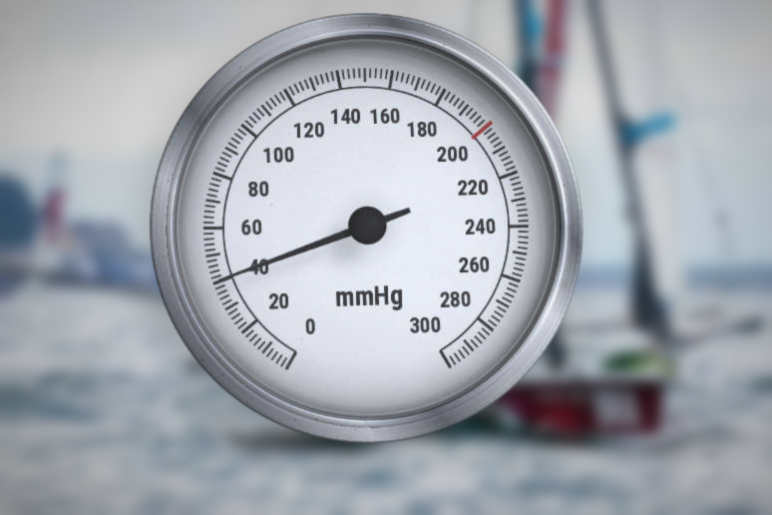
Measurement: 40 mmHg
